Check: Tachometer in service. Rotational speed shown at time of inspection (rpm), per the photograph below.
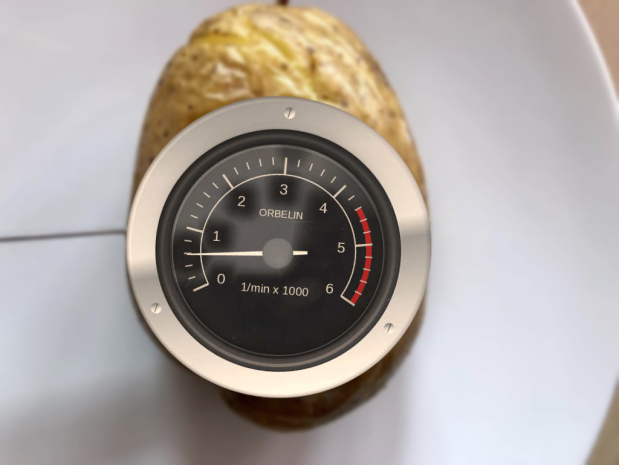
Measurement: 600 rpm
